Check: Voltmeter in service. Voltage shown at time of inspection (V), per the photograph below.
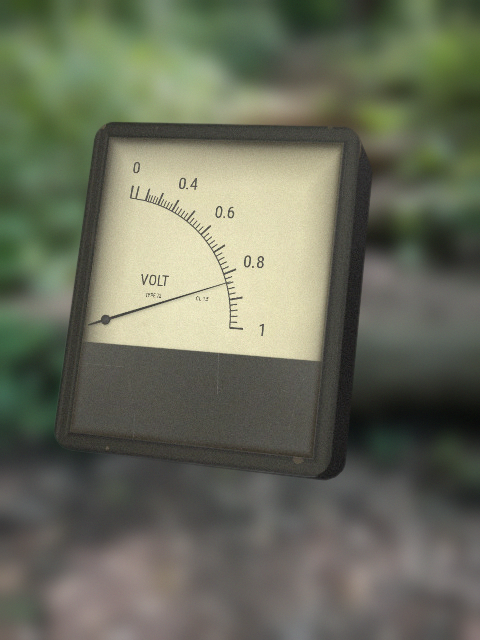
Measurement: 0.84 V
